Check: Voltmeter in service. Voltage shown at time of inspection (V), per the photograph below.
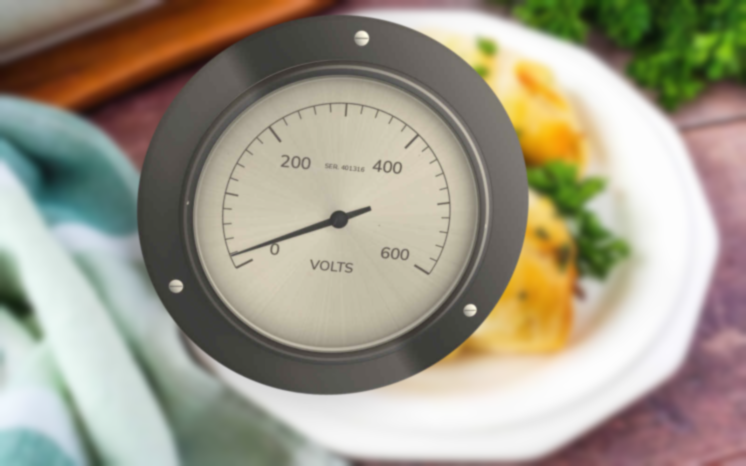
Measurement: 20 V
